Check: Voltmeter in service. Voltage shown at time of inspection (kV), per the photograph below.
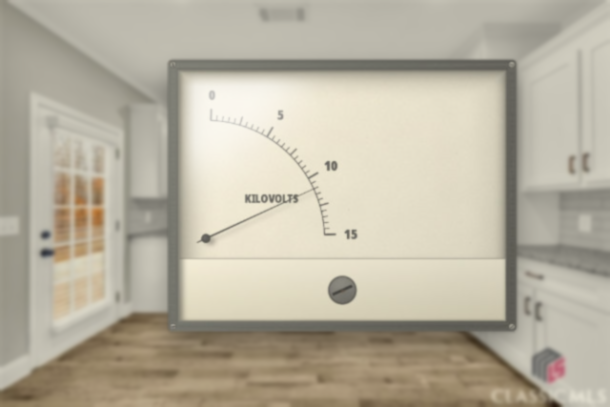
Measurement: 11 kV
